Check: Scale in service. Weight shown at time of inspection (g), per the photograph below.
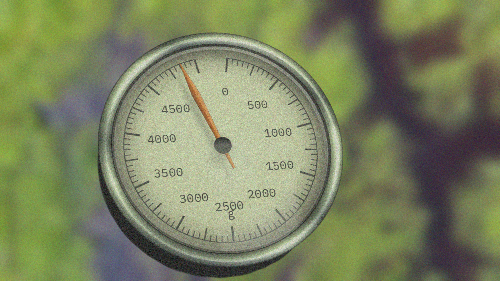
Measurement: 4850 g
